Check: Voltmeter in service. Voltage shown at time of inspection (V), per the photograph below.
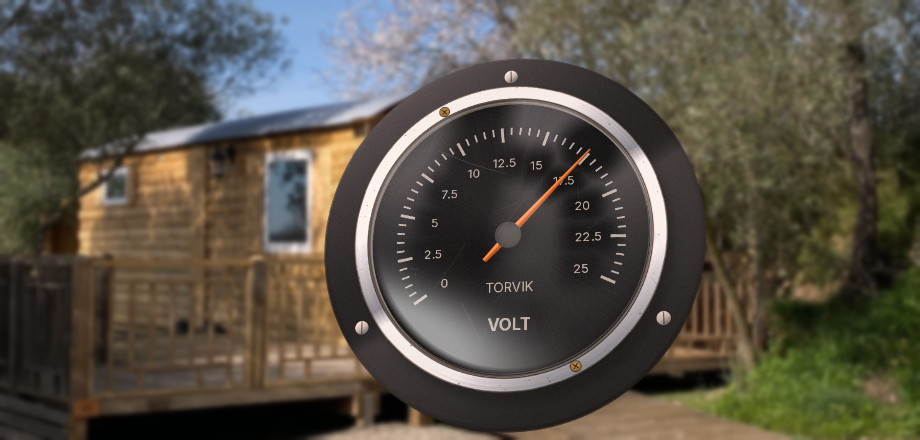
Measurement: 17.5 V
